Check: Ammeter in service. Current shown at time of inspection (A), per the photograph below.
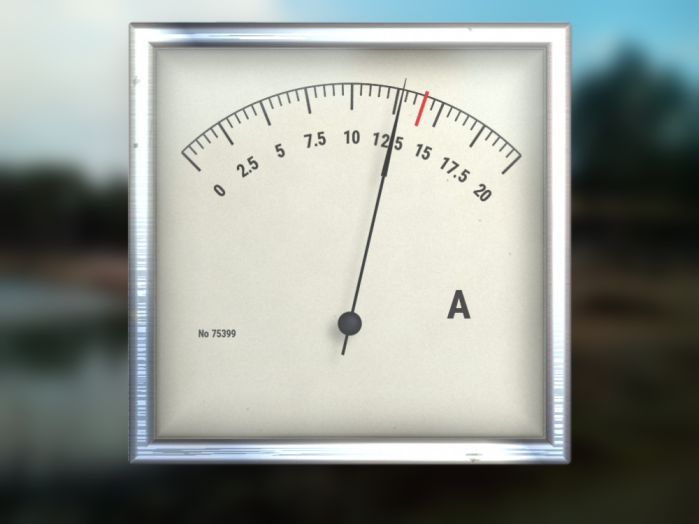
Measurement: 12.75 A
